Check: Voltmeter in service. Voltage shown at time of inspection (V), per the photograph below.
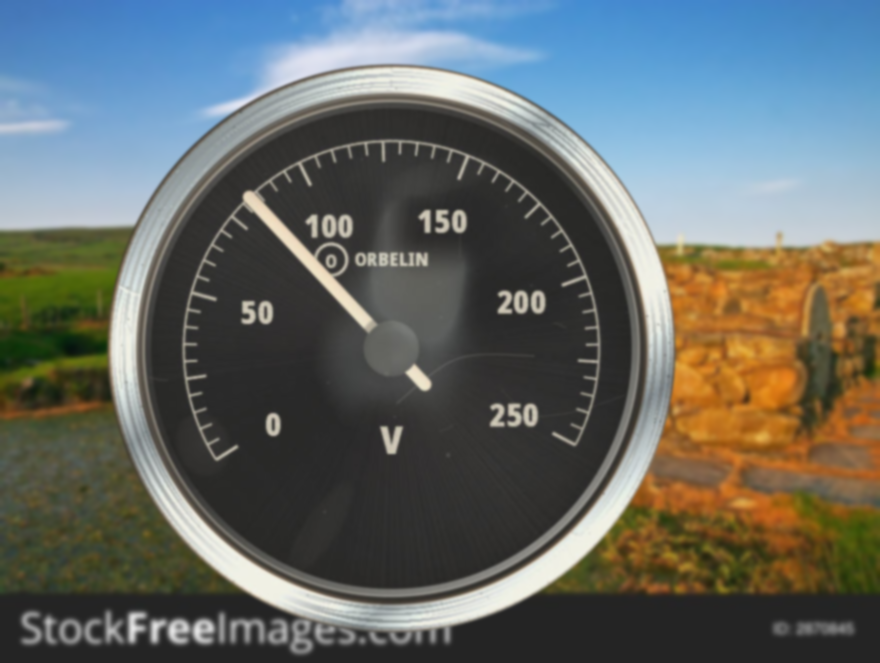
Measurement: 82.5 V
